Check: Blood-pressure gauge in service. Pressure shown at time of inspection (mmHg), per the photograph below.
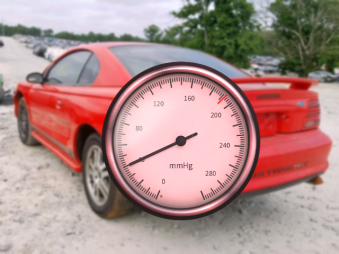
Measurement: 40 mmHg
